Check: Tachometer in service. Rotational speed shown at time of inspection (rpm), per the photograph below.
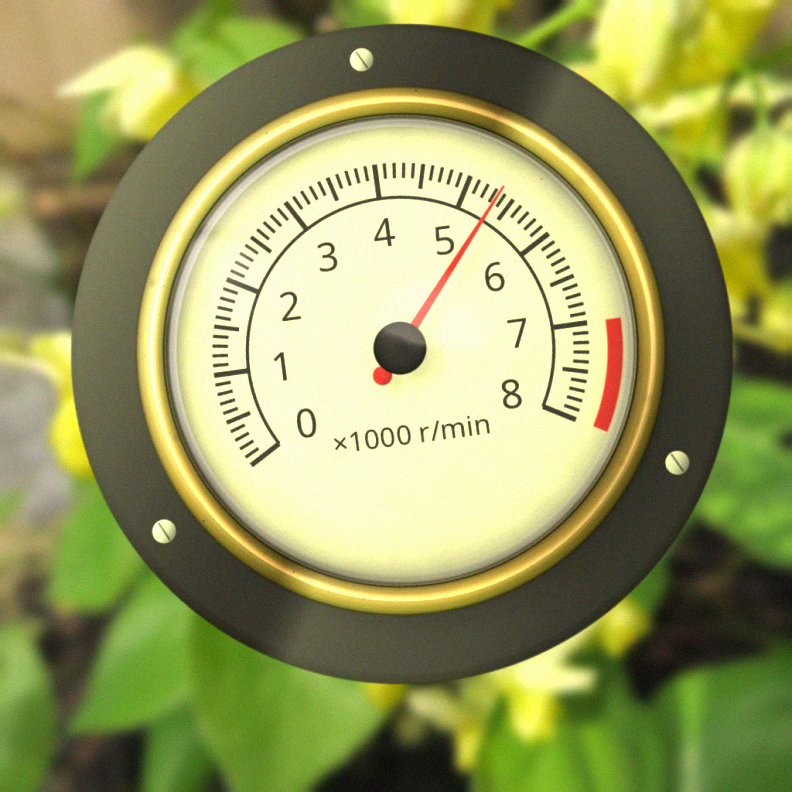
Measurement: 5350 rpm
